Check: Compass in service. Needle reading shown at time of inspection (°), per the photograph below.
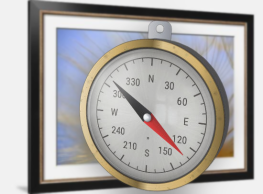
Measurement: 130 °
